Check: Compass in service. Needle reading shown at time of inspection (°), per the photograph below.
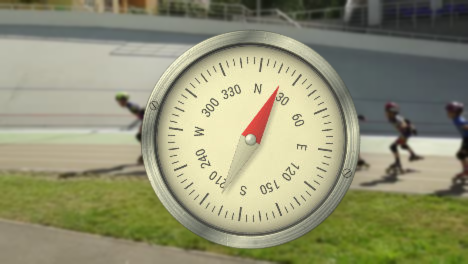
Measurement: 20 °
